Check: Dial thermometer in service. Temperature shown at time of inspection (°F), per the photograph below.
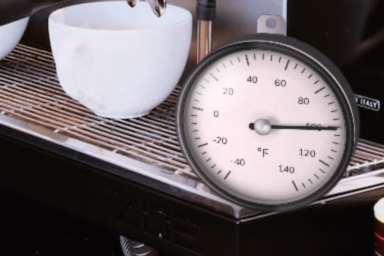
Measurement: 100 °F
